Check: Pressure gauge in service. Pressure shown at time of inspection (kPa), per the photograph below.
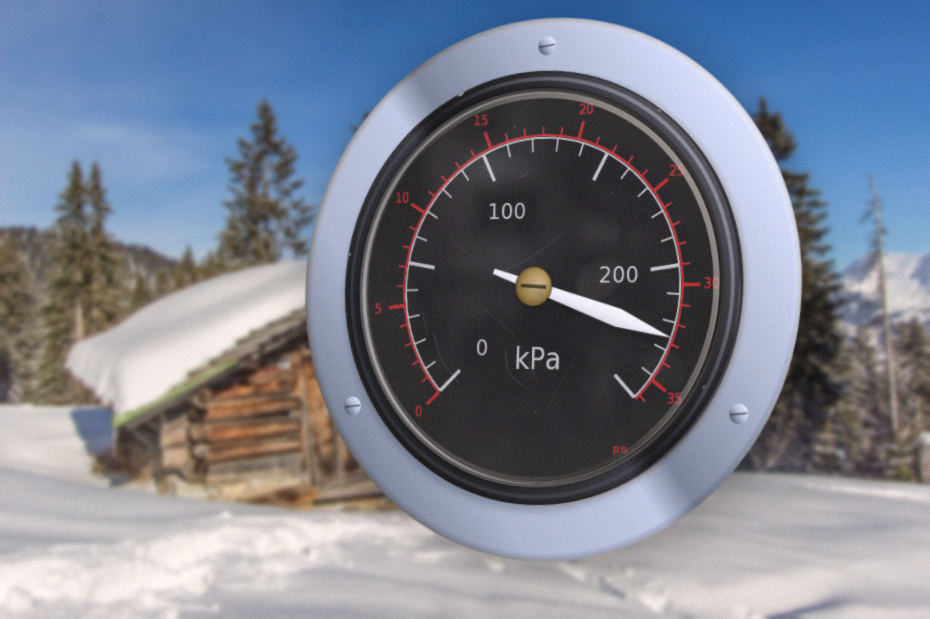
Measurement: 225 kPa
